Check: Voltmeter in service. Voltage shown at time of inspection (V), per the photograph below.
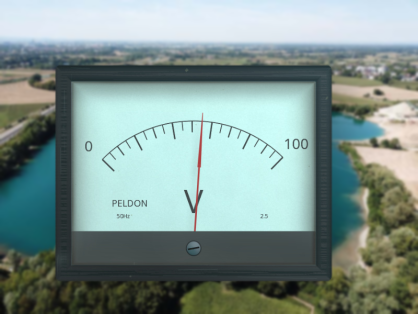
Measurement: 55 V
